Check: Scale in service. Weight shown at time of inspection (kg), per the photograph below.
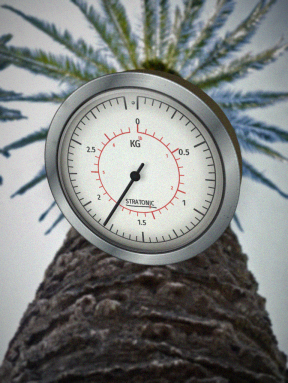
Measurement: 1.8 kg
